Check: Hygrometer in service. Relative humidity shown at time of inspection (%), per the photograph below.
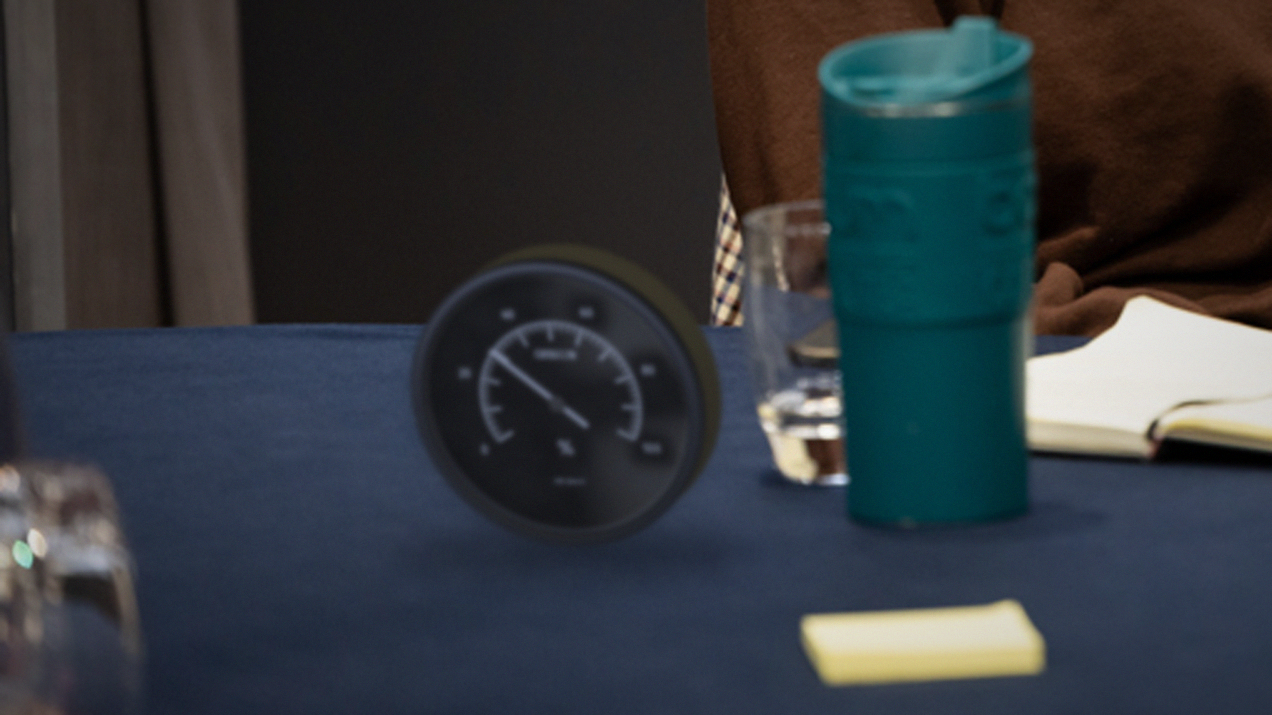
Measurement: 30 %
